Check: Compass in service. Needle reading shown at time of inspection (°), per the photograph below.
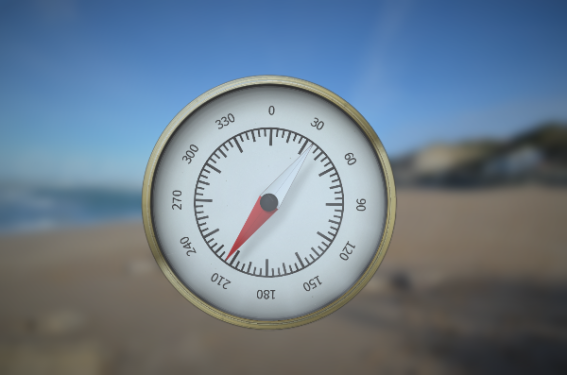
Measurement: 215 °
